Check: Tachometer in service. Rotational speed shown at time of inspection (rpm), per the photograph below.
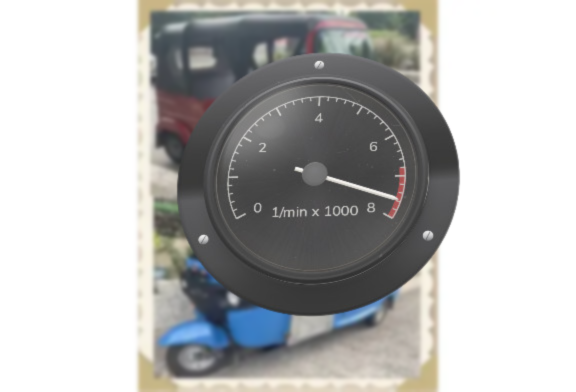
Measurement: 7600 rpm
